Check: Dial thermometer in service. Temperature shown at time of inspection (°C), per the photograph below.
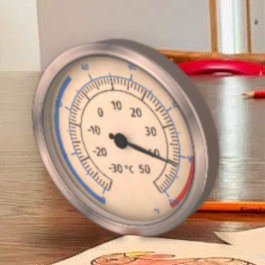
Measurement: 40 °C
